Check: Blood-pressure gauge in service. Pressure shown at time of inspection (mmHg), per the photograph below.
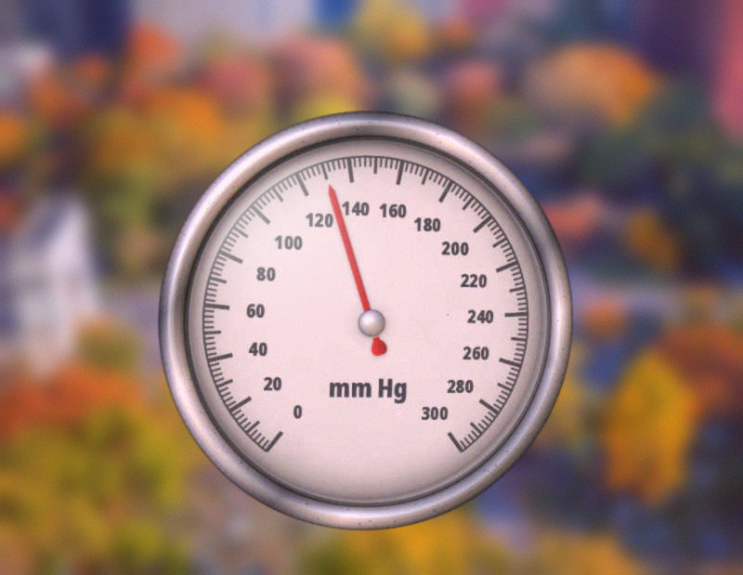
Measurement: 130 mmHg
